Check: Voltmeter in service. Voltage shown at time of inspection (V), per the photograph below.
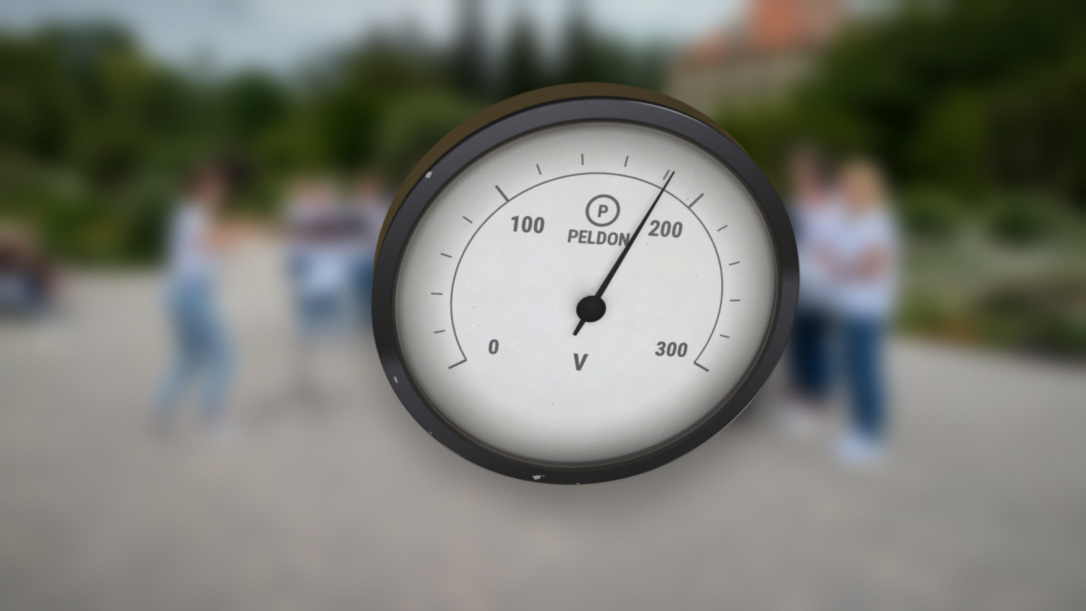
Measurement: 180 V
